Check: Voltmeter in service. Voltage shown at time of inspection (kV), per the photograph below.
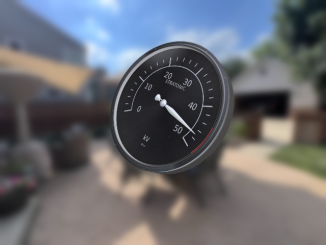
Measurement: 47 kV
